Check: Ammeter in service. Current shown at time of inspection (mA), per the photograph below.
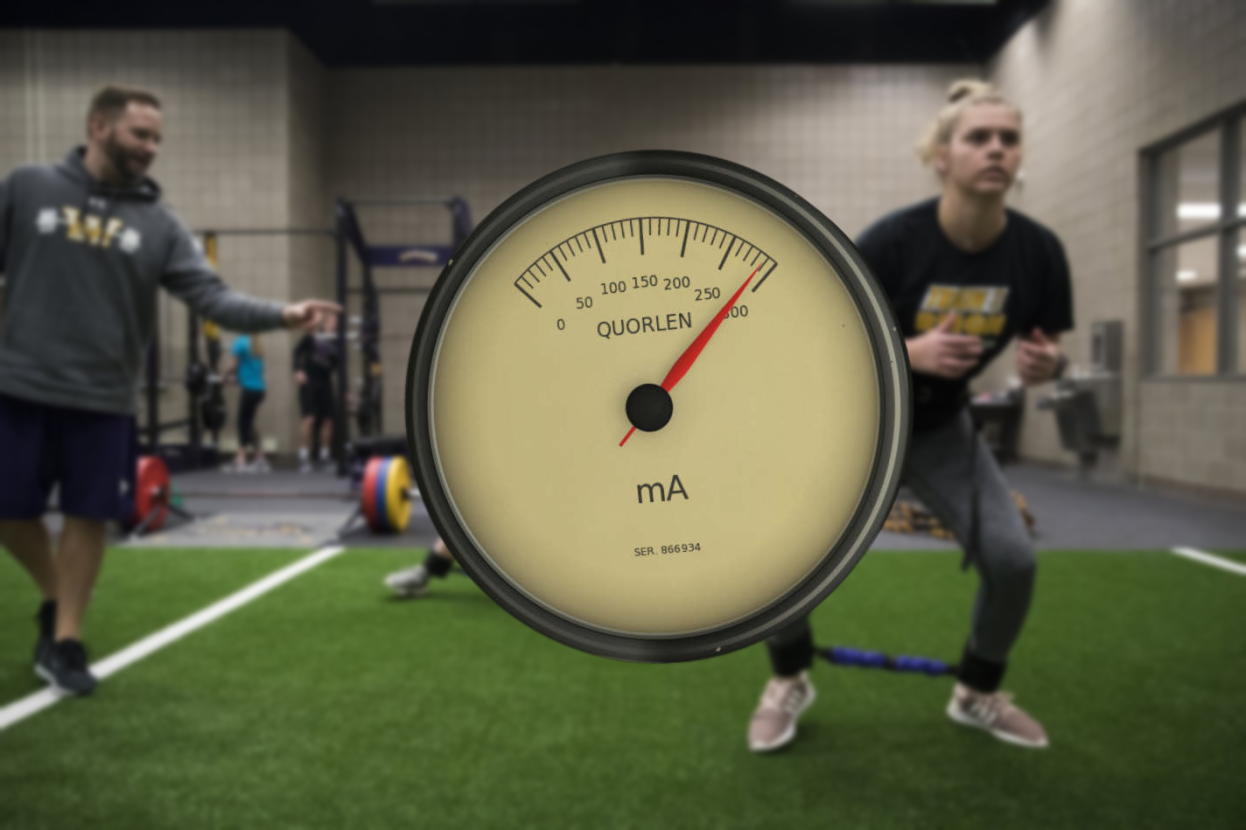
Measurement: 290 mA
